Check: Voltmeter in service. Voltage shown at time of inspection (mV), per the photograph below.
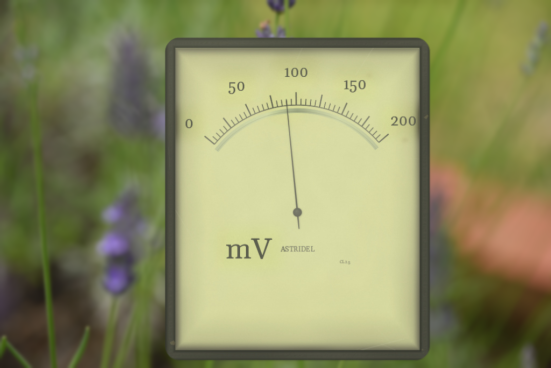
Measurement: 90 mV
